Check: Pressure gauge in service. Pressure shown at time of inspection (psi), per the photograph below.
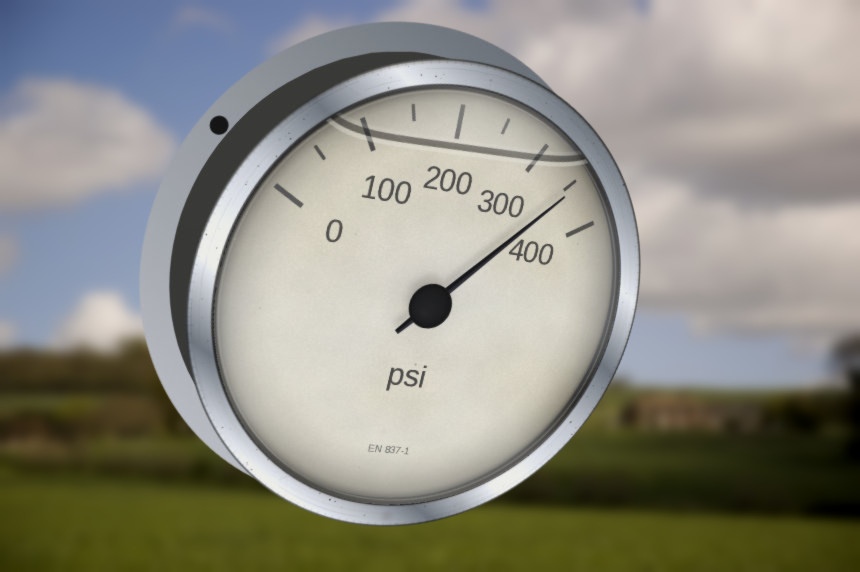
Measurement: 350 psi
